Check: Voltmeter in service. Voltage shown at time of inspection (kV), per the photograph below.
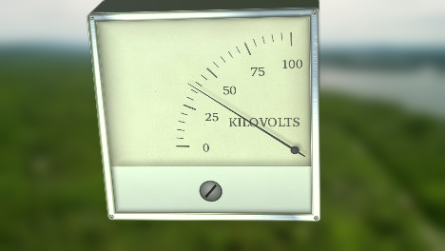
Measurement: 37.5 kV
